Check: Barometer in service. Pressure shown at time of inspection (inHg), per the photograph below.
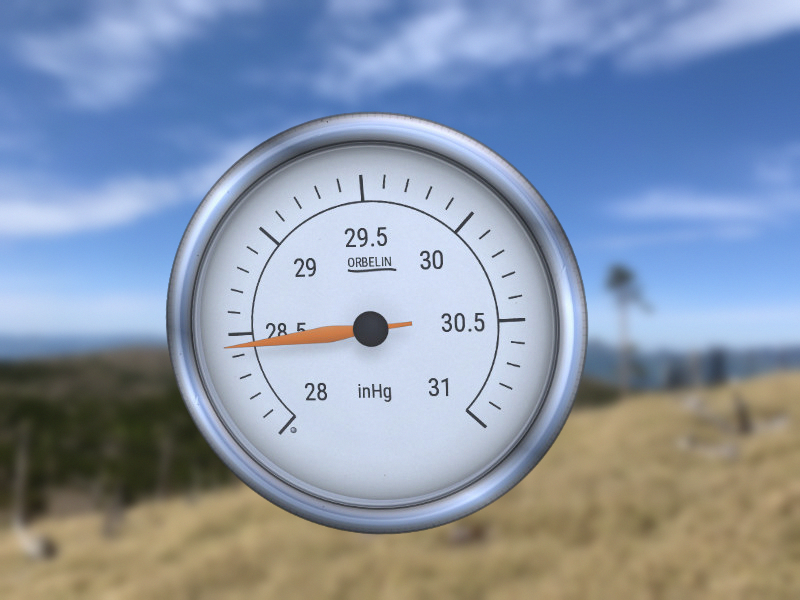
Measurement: 28.45 inHg
